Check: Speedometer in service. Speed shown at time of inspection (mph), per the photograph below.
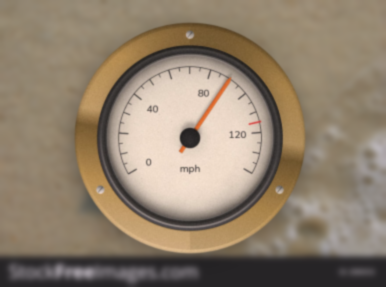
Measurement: 90 mph
